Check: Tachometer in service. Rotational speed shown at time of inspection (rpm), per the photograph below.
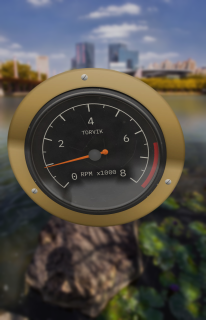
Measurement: 1000 rpm
